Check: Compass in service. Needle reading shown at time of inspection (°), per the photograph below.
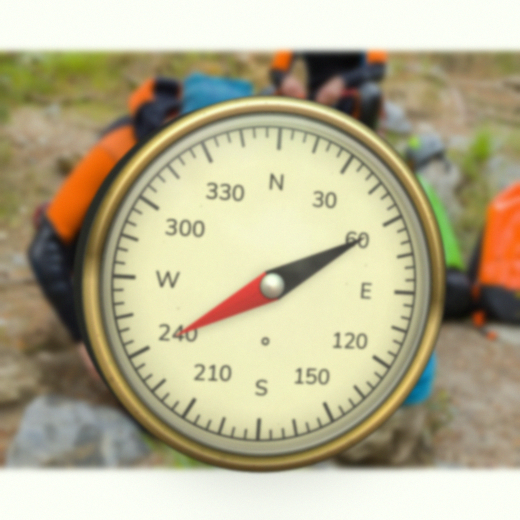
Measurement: 240 °
